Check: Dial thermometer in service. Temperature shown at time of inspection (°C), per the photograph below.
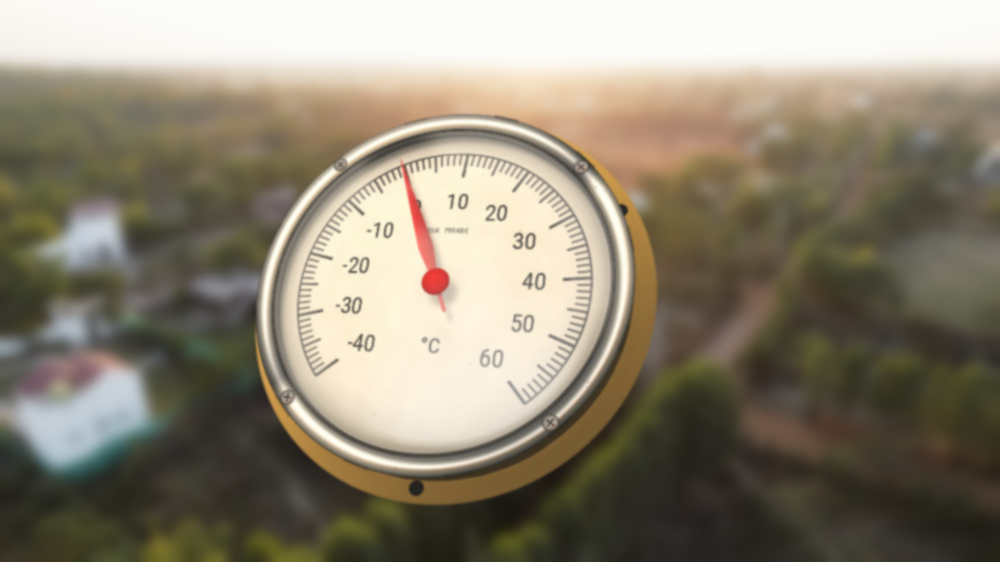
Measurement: 0 °C
